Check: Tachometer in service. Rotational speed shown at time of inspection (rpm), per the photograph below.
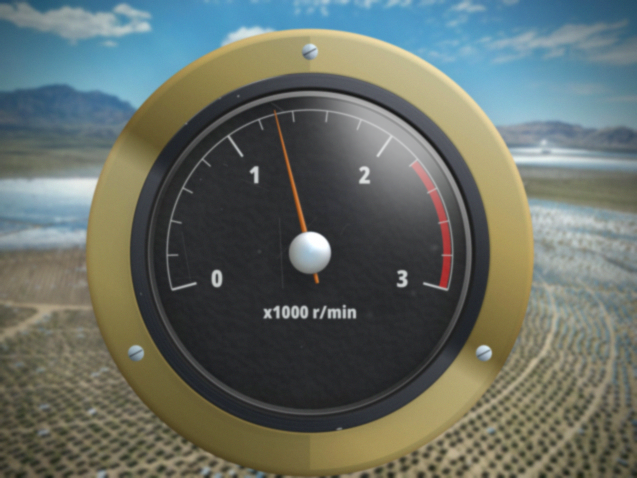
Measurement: 1300 rpm
